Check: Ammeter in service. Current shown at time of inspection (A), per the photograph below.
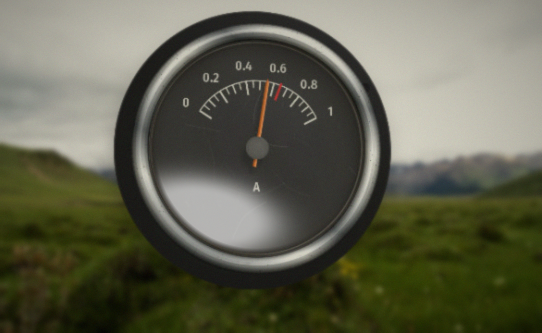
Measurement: 0.55 A
